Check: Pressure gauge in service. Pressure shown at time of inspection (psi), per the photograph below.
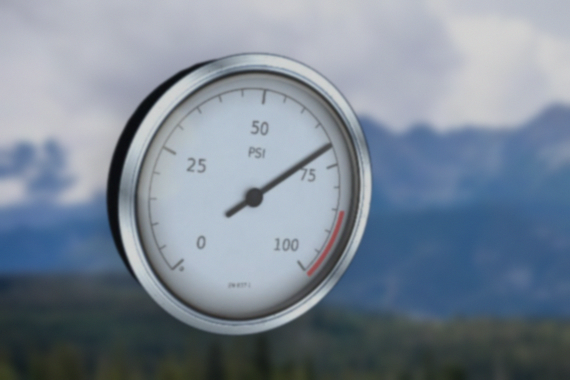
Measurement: 70 psi
